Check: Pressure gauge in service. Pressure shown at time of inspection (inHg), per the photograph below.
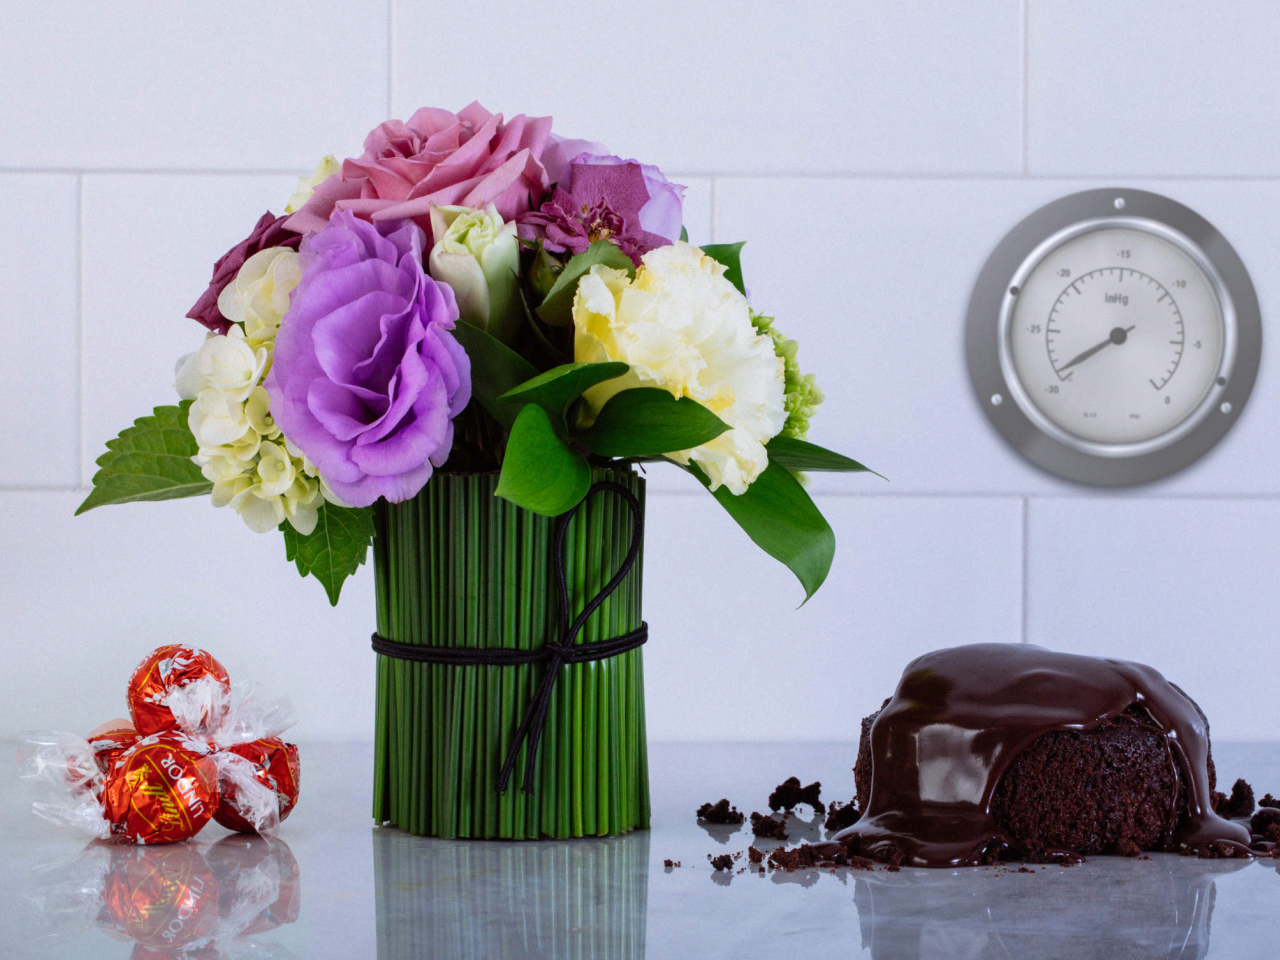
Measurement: -29 inHg
